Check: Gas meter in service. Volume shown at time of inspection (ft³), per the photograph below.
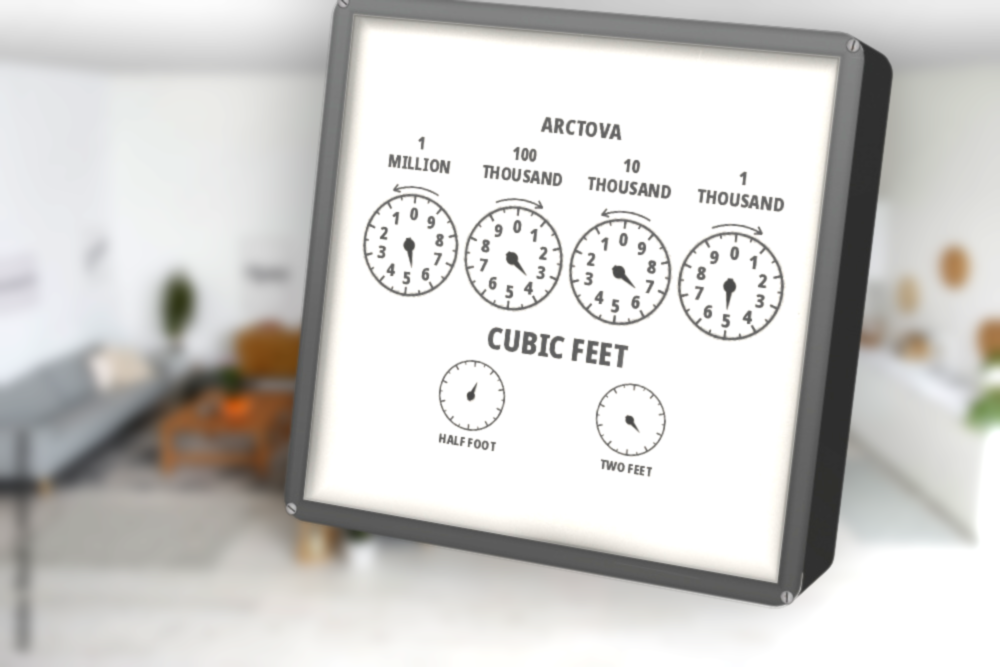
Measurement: 536500 ft³
